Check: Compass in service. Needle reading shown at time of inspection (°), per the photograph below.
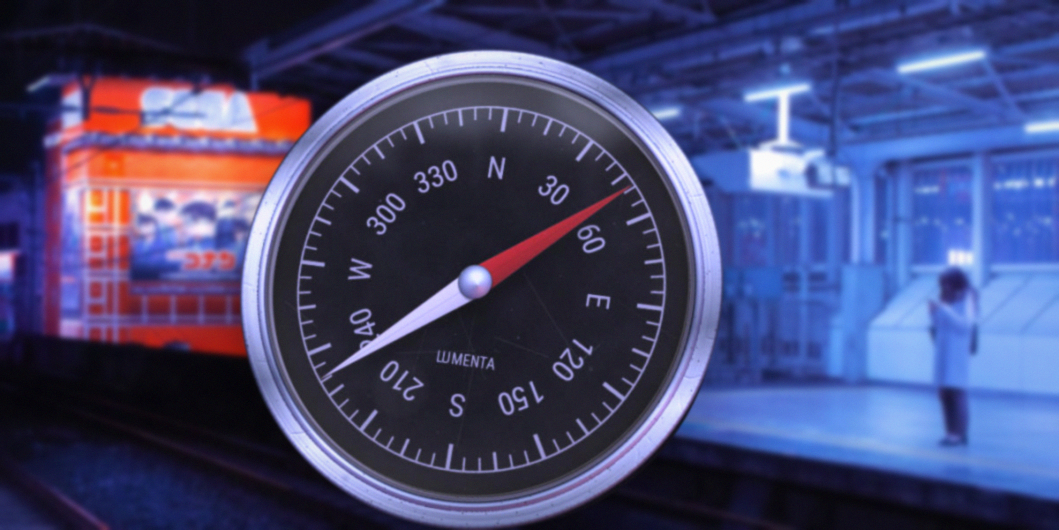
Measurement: 50 °
